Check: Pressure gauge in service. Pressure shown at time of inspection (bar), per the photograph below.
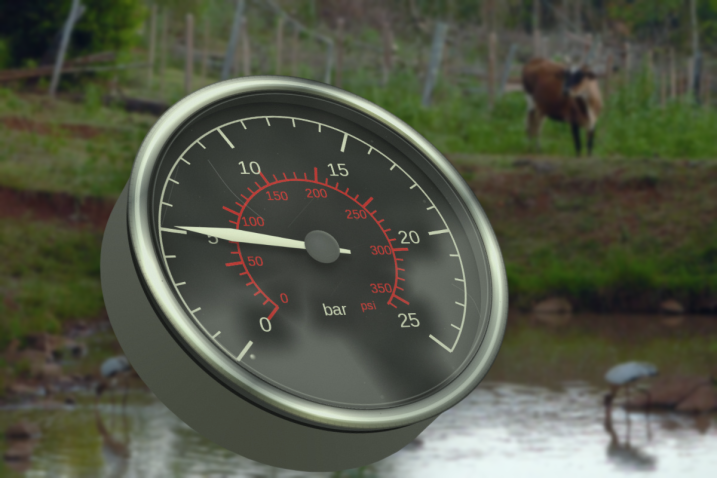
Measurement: 5 bar
